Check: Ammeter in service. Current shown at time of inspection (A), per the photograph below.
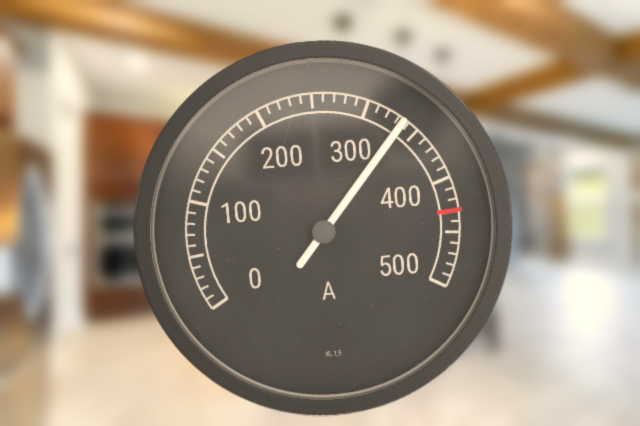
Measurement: 335 A
